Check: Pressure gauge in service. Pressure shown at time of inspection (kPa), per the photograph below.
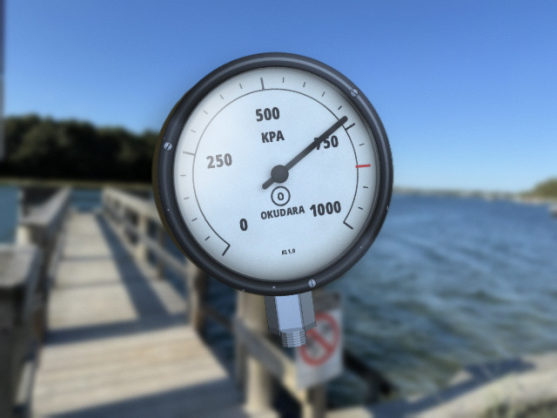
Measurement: 725 kPa
